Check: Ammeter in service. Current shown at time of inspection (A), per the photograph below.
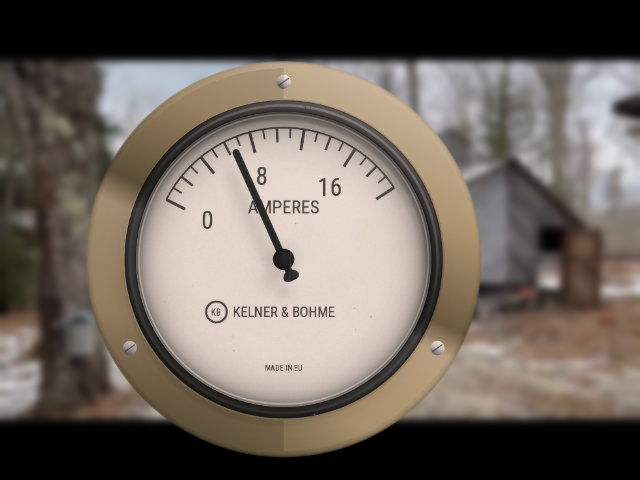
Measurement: 6.5 A
